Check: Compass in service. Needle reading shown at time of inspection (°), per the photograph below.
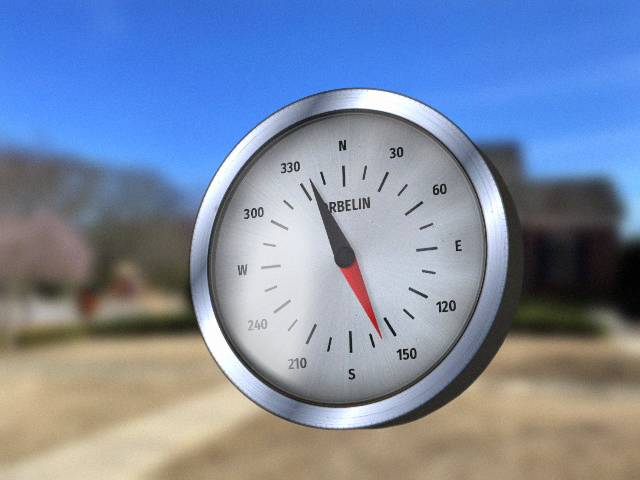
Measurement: 157.5 °
